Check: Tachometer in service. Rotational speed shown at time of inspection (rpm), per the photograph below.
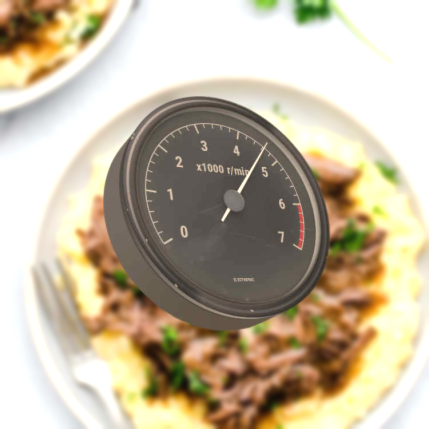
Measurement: 4600 rpm
